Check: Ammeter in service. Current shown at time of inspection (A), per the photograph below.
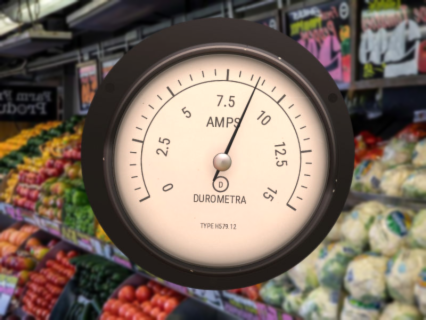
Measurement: 8.75 A
